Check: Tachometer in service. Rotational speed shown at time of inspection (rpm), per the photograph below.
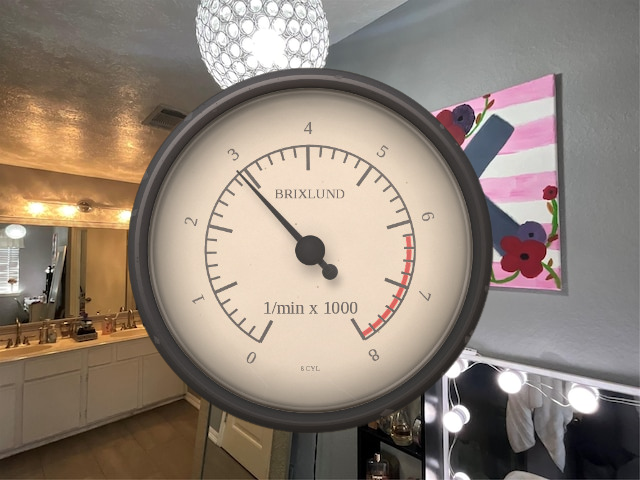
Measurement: 2900 rpm
